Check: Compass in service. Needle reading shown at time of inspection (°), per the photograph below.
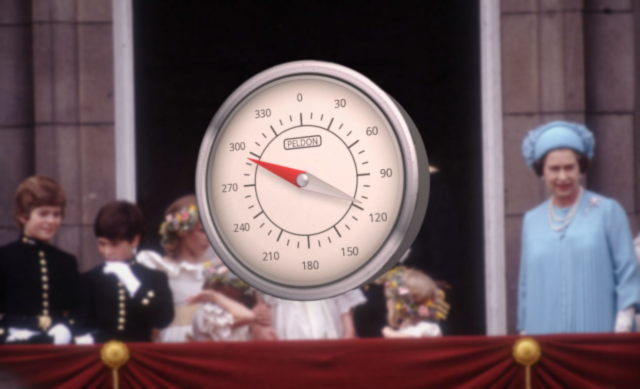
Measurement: 295 °
